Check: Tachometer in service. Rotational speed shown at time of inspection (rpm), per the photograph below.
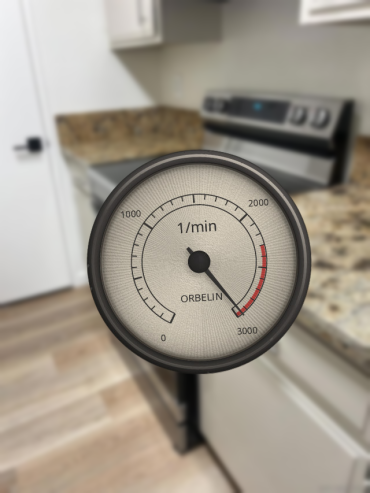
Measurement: 2950 rpm
